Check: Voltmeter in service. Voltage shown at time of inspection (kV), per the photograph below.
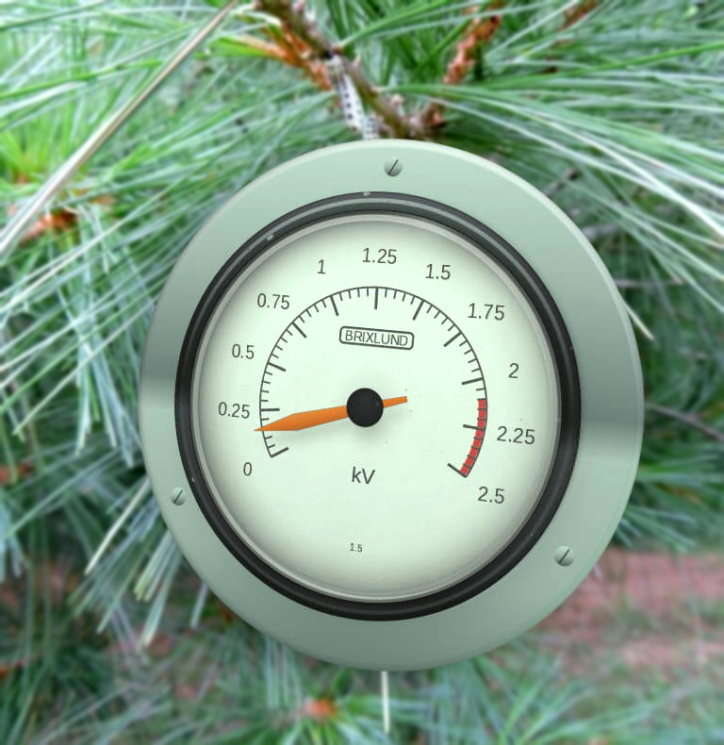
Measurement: 0.15 kV
